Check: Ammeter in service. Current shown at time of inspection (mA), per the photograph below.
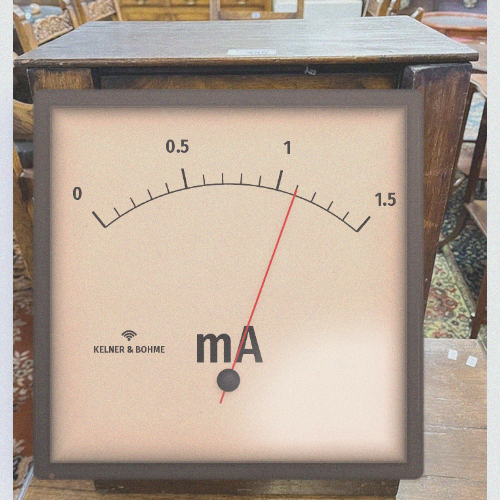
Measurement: 1.1 mA
